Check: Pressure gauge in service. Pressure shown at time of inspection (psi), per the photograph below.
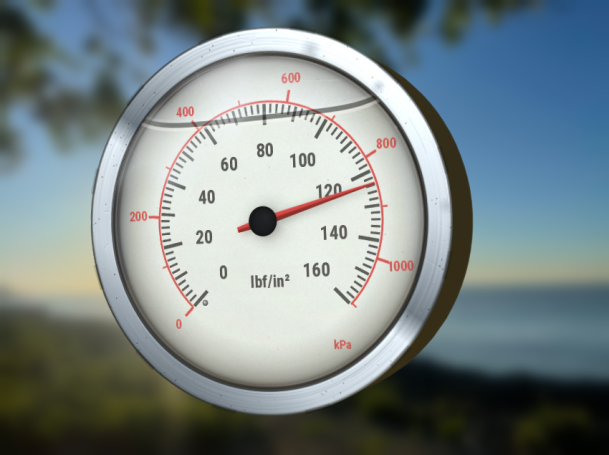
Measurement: 124 psi
